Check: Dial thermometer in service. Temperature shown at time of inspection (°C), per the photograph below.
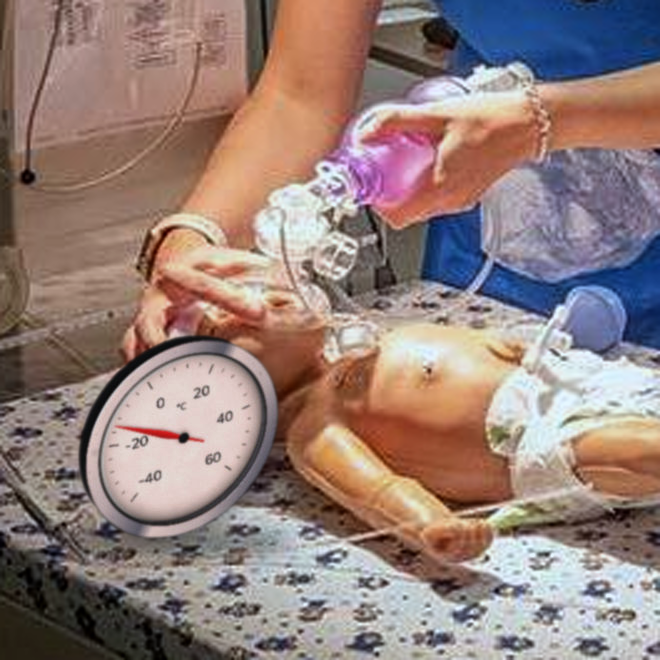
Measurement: -14 °C
